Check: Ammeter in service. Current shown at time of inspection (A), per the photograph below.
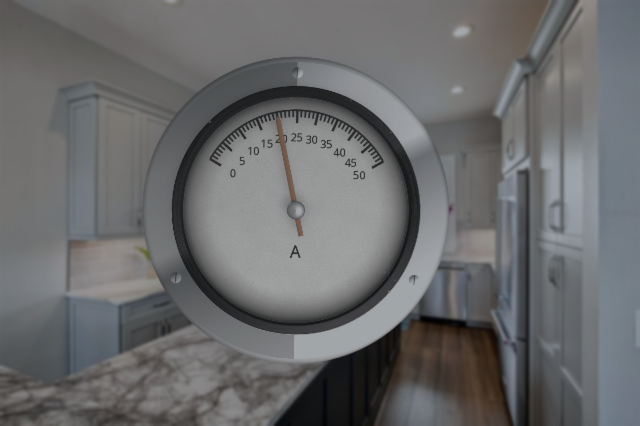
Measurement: 20 A
